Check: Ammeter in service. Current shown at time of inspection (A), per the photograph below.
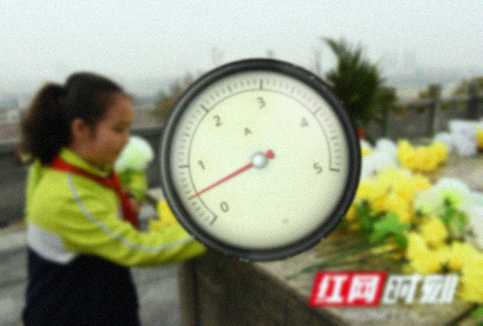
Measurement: 0.5 A
